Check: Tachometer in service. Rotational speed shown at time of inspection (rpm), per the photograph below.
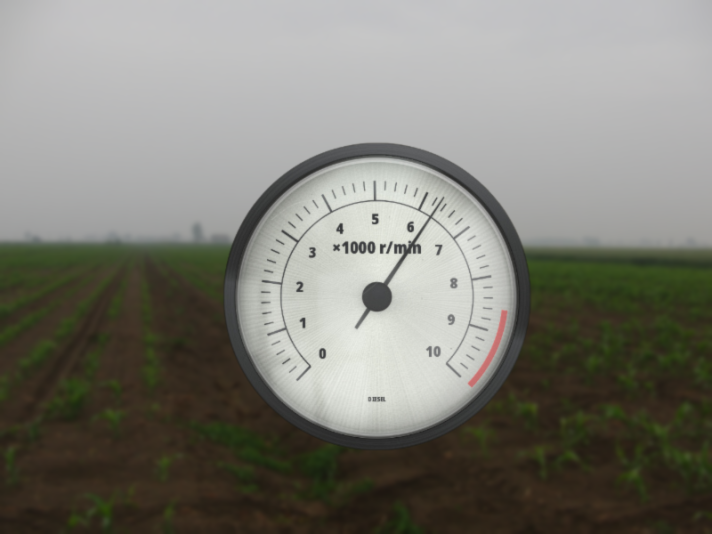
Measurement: 6300 rpm
